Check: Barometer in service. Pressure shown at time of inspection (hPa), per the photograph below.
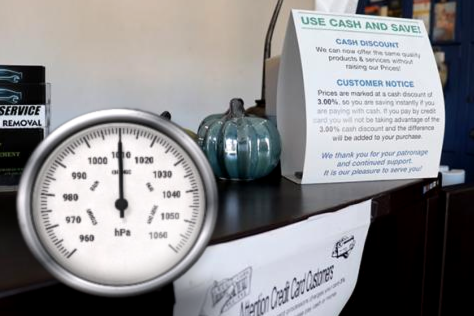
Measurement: 1010 hPa
